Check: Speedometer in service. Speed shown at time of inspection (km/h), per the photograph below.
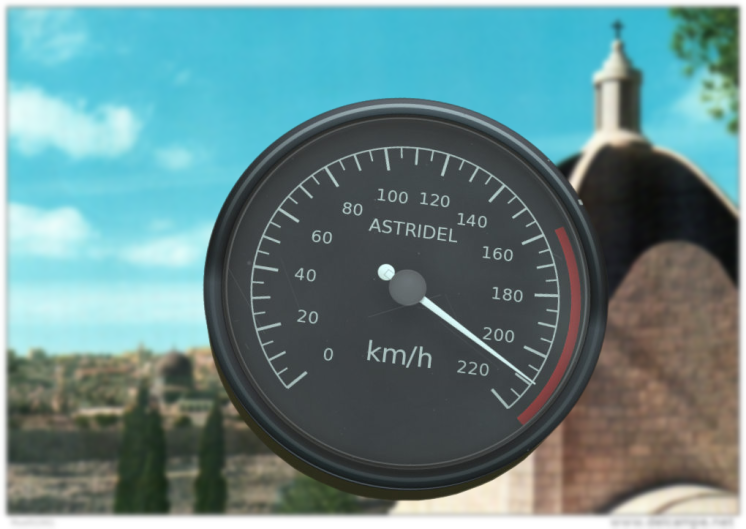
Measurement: 210 km/h
